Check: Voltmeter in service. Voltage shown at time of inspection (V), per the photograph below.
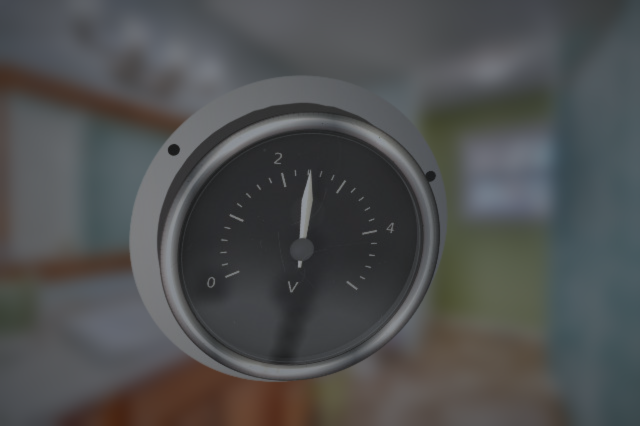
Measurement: 2.4 V
